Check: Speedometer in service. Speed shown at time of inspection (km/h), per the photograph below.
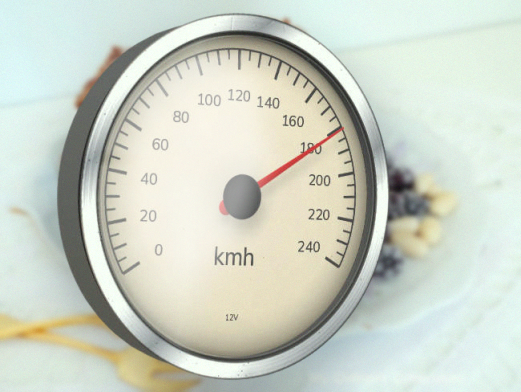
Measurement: 180 km/h
